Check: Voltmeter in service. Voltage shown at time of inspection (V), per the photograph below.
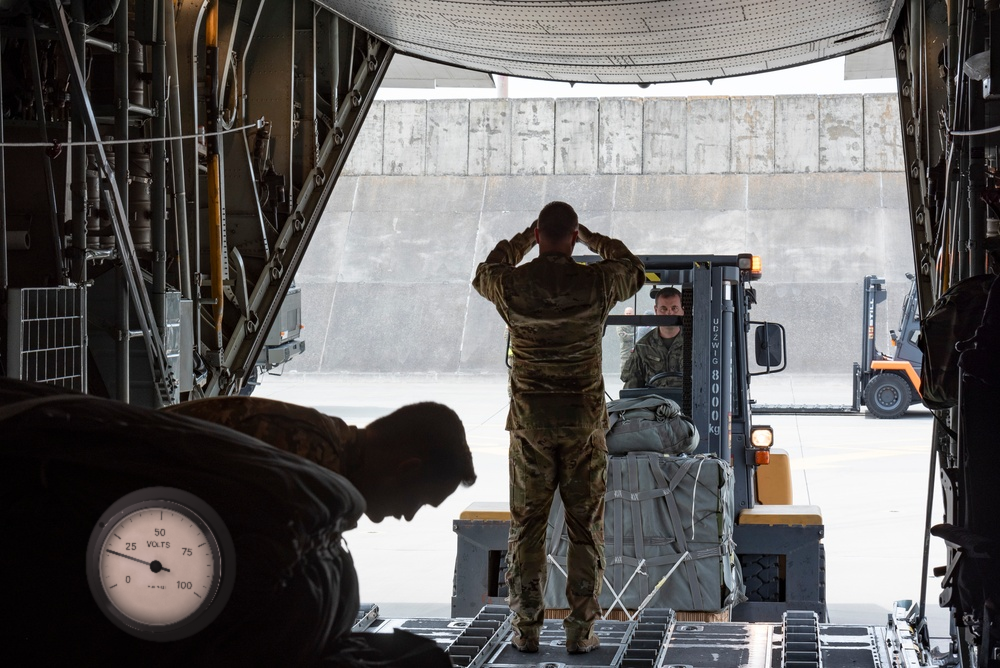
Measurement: 17.5 V
